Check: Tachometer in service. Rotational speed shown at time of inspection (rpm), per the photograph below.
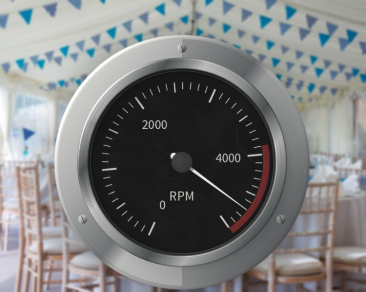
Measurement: 4700 rpm
